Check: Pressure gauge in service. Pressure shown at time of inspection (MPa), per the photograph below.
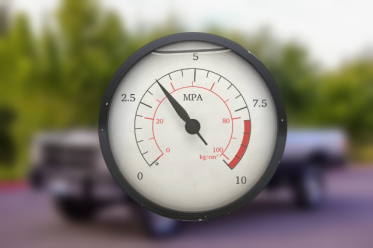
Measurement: 3.5 MPa
